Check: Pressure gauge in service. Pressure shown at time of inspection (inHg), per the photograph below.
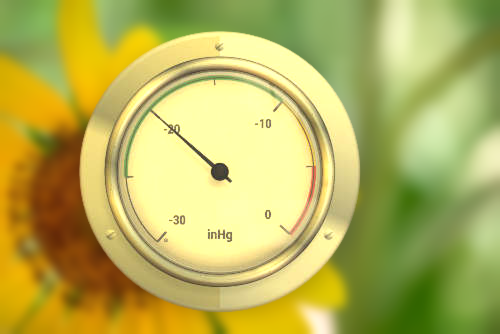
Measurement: -20 inHg
